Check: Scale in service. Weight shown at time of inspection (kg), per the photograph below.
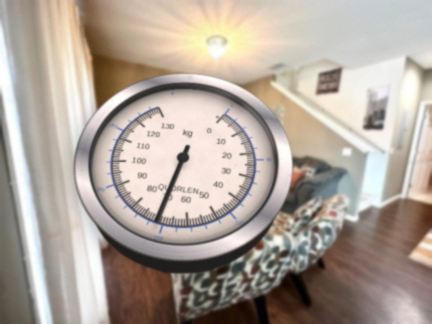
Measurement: 70 kg
